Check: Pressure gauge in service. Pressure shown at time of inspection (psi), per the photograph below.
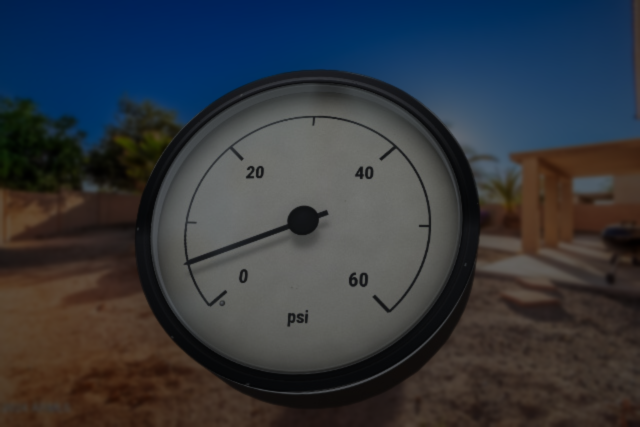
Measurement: 5 psi
